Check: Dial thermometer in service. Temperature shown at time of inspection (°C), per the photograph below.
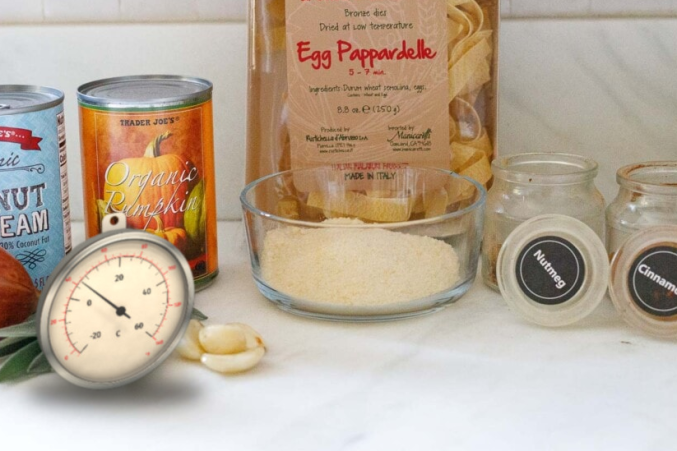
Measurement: 6 °C
